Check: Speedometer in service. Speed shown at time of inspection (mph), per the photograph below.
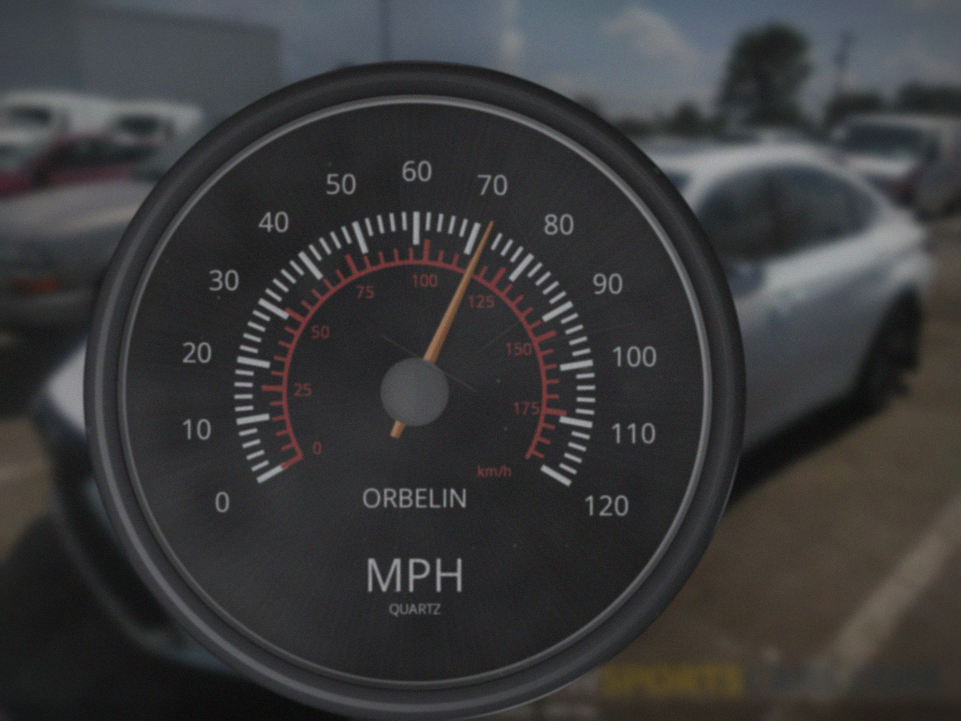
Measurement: 72 mph
